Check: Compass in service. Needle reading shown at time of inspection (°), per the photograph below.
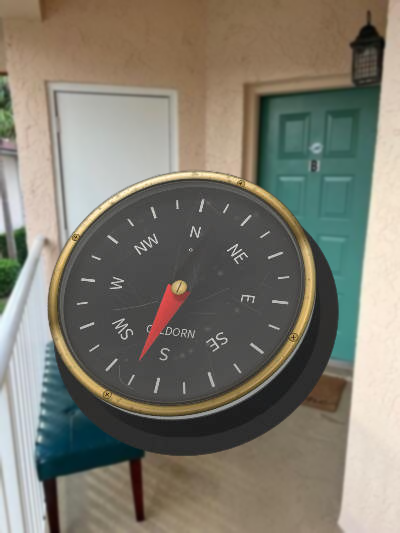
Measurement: 195 °
